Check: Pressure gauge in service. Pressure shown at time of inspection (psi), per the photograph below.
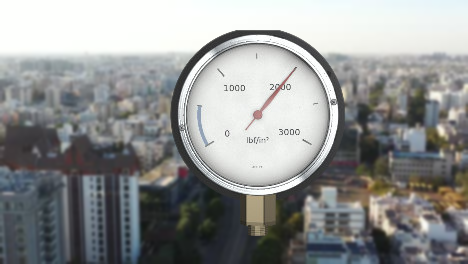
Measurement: 2000 psi
